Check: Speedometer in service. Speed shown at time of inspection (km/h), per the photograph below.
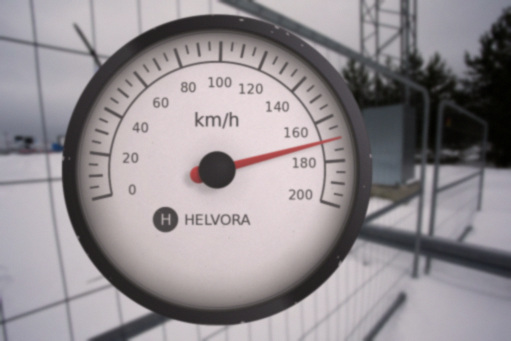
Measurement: 170 km/h
